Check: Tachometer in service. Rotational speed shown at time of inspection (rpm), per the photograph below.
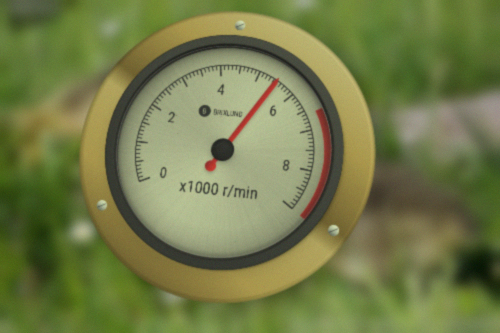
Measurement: 5500 rpm
